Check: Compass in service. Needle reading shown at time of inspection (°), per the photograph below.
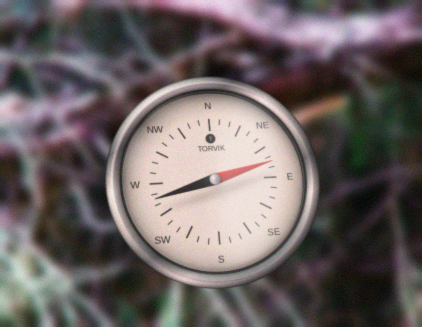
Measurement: 75 °
